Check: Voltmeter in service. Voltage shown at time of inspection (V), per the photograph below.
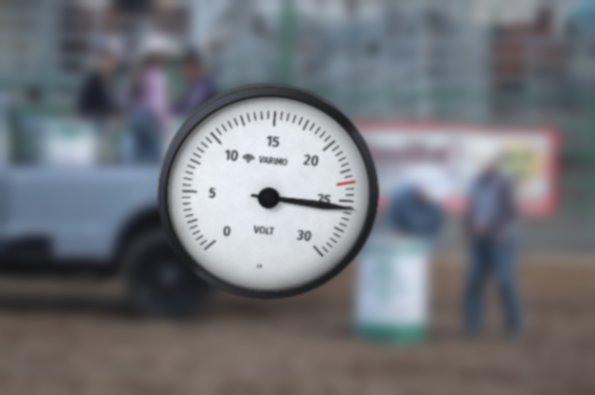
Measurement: 25.5 V
